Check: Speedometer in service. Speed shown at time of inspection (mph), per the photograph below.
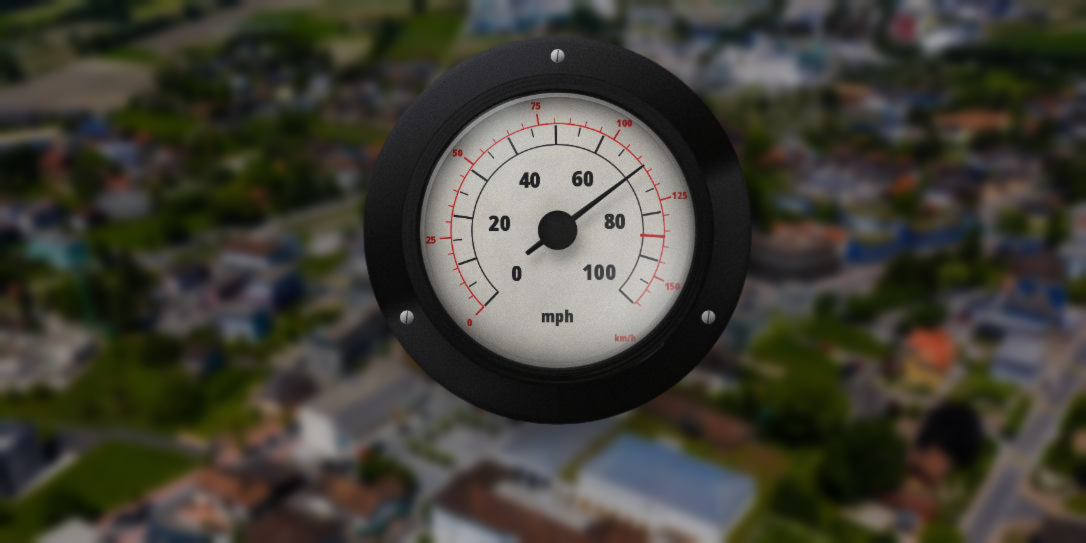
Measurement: 70 mph
